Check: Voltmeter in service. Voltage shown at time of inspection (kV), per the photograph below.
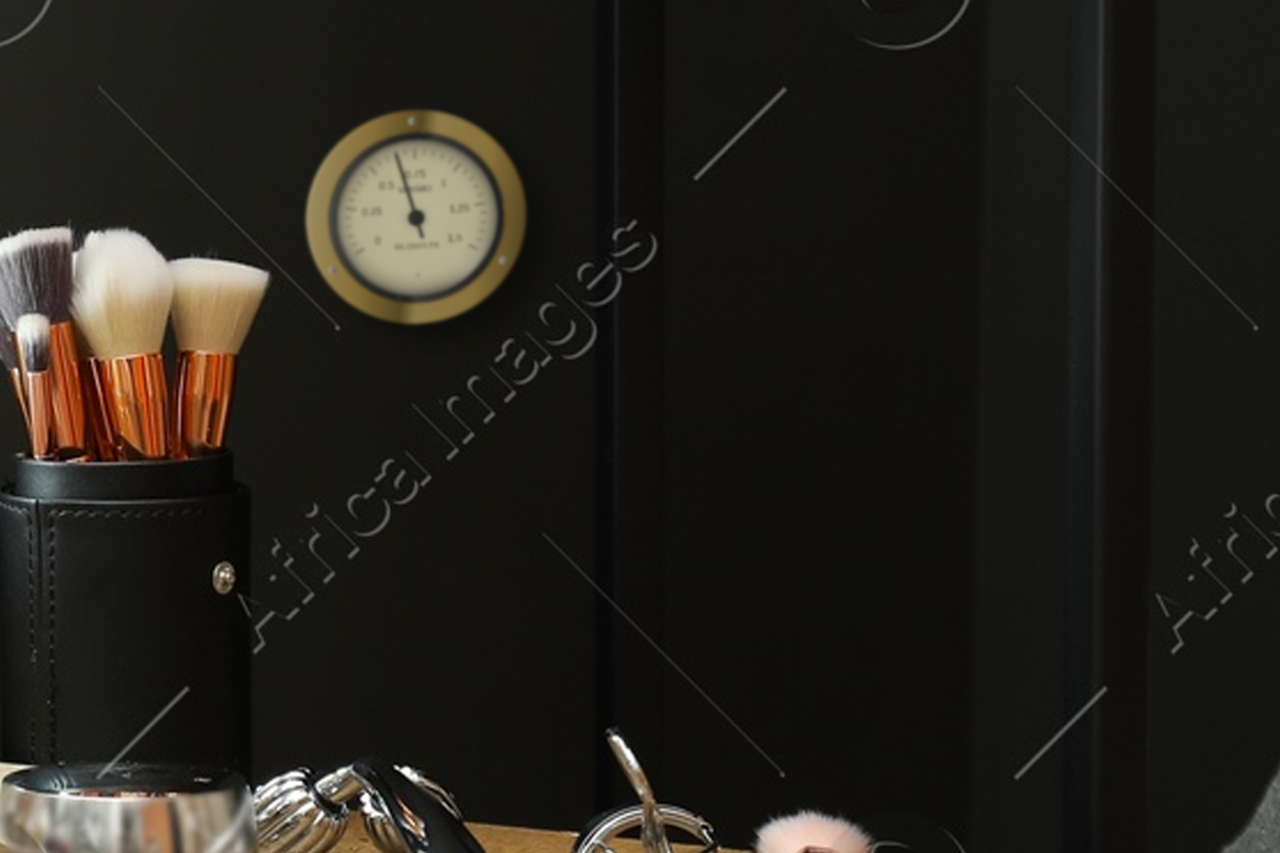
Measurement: 0.65 kV
